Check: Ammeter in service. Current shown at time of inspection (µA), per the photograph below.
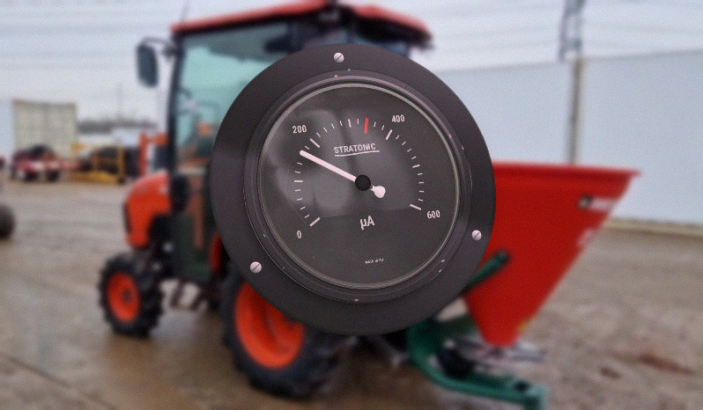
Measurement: 160 µA
